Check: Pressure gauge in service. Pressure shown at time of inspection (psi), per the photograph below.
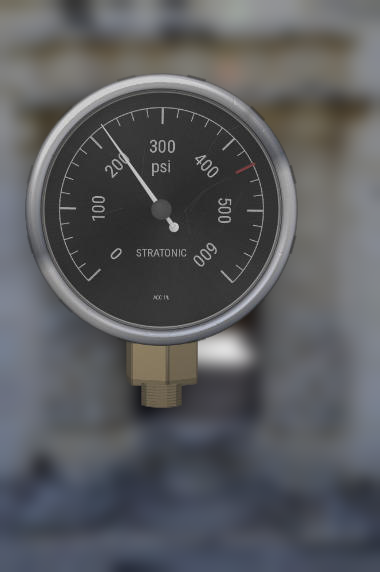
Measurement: 220 psi
